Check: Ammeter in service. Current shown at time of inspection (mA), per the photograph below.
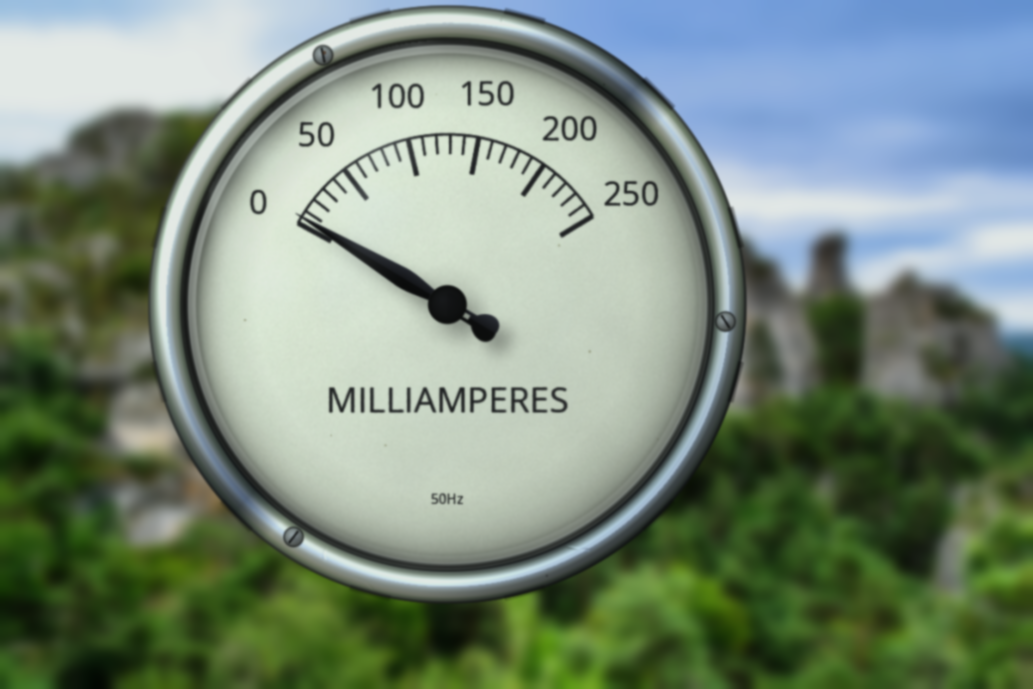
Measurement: 5 mA
